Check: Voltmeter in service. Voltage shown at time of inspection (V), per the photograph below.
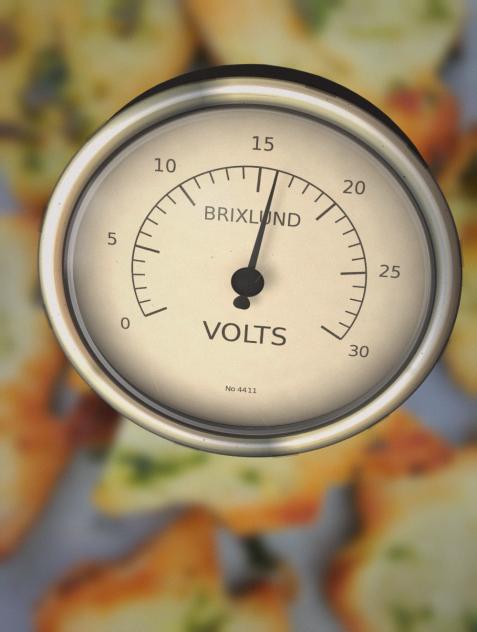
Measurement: 16 V
